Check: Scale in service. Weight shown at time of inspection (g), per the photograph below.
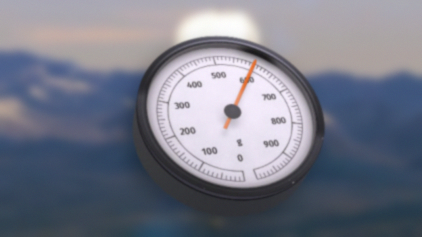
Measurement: 600 g
